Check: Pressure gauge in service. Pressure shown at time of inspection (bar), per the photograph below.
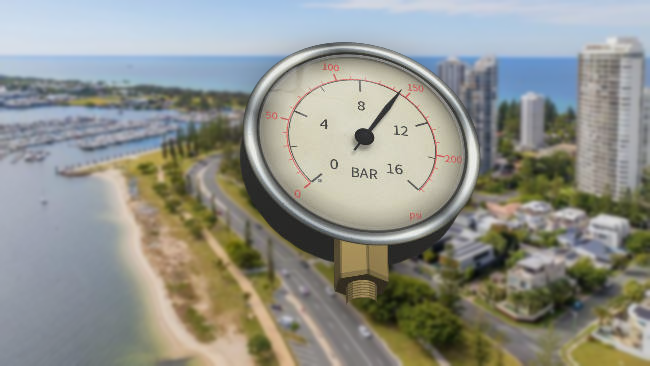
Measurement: 10 bar
